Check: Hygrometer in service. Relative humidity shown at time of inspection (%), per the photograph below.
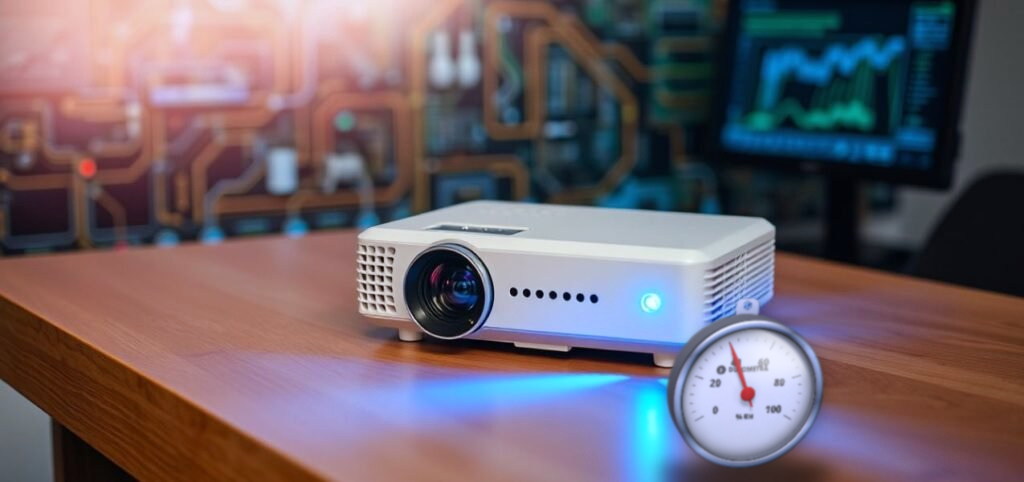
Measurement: 40 %
